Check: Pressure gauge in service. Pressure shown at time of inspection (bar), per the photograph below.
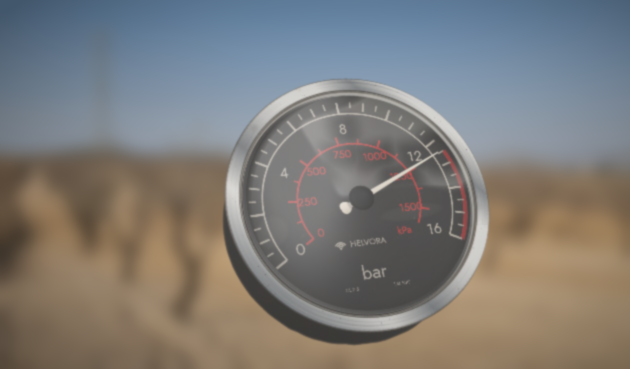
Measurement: 12.5 bar
